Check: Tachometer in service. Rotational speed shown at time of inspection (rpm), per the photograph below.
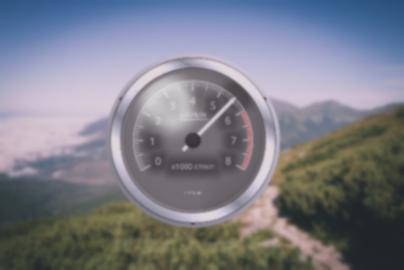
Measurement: 5500 rpm
